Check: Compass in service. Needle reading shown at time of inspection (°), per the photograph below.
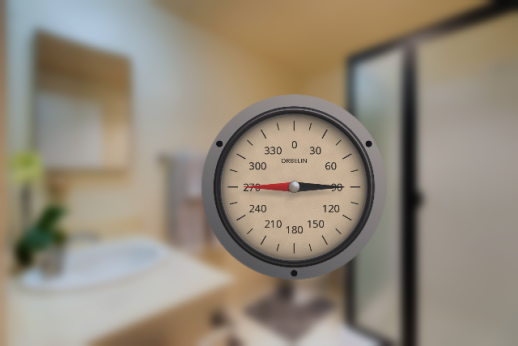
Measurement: 270 °
